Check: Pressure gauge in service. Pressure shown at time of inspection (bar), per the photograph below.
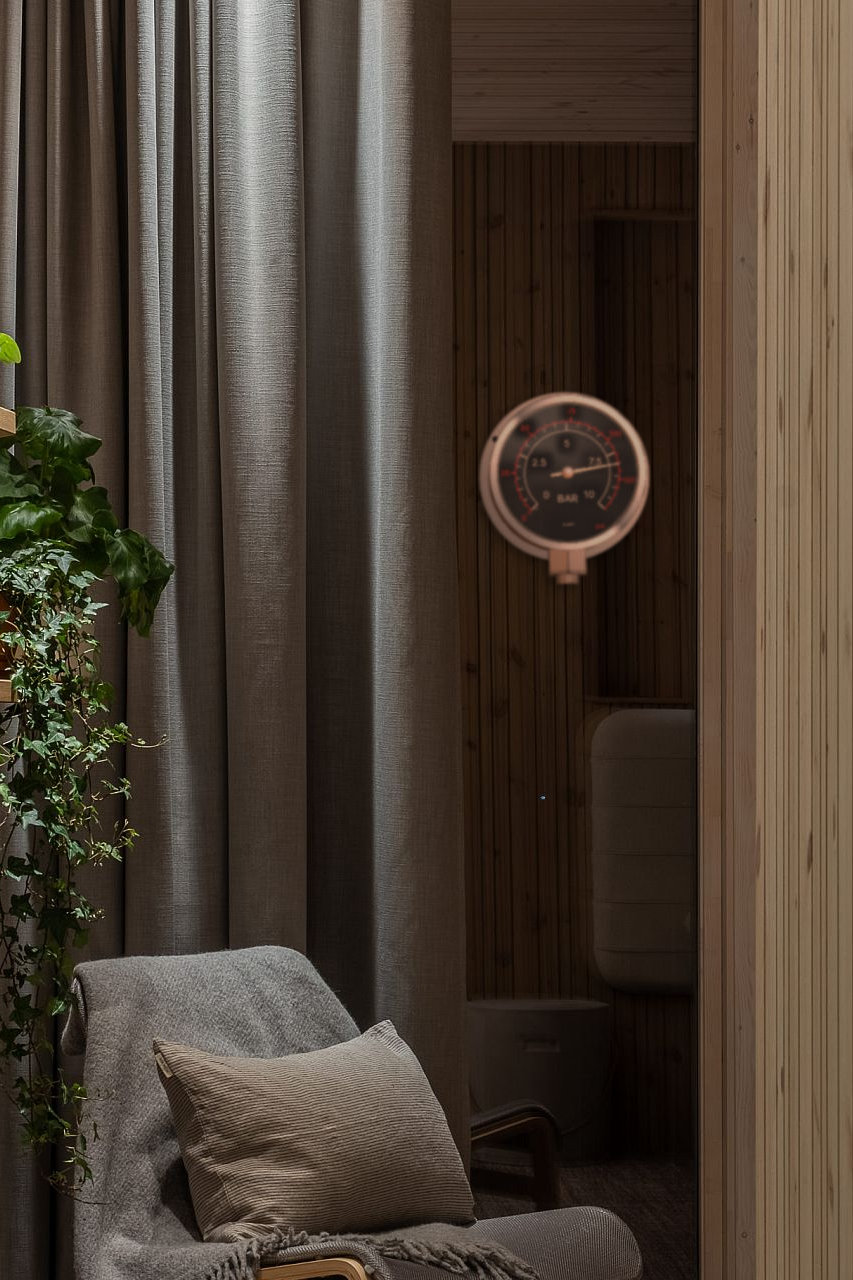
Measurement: 8 bar
